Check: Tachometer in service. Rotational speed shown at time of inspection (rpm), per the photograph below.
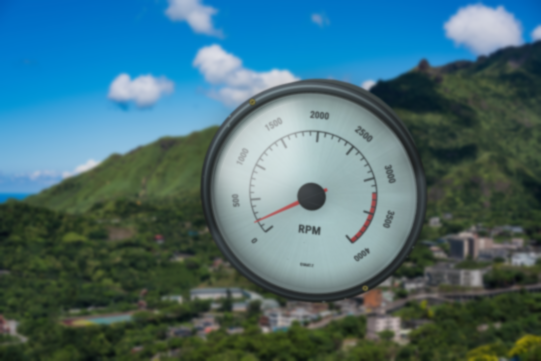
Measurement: 200 rpm
